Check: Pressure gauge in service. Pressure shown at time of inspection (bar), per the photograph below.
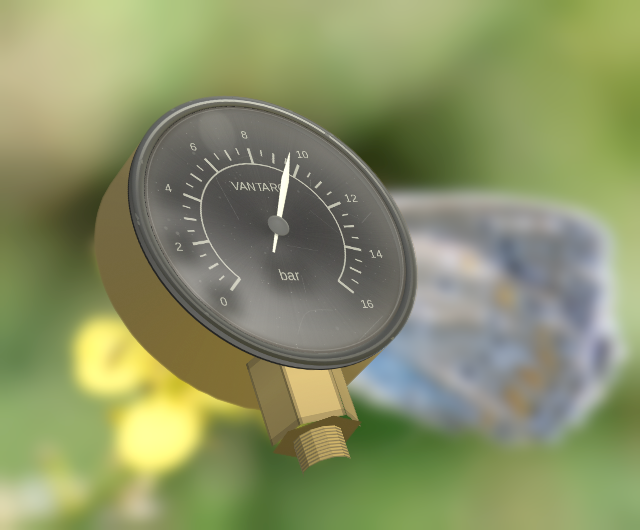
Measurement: 9.5 bar
